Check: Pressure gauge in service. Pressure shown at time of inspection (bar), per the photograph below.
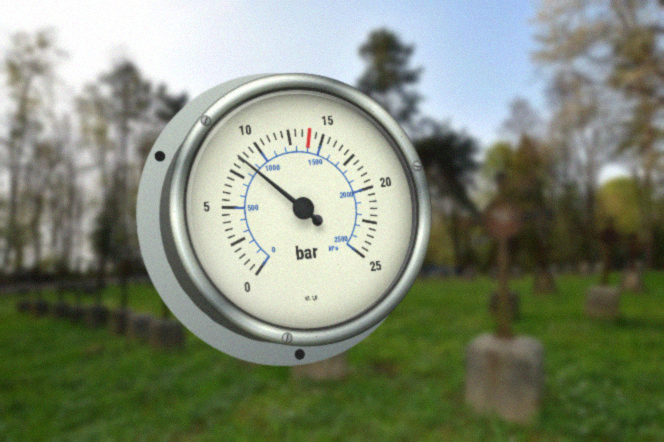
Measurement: 8.5 bar
